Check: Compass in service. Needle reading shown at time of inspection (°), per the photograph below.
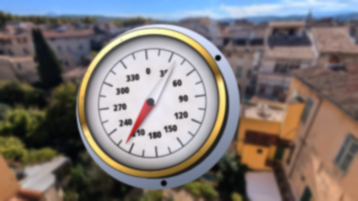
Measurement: 217.5 °
